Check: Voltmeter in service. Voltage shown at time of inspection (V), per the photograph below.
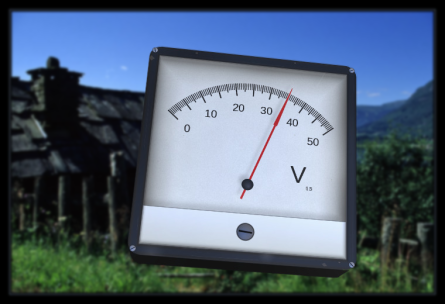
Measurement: 35 V
